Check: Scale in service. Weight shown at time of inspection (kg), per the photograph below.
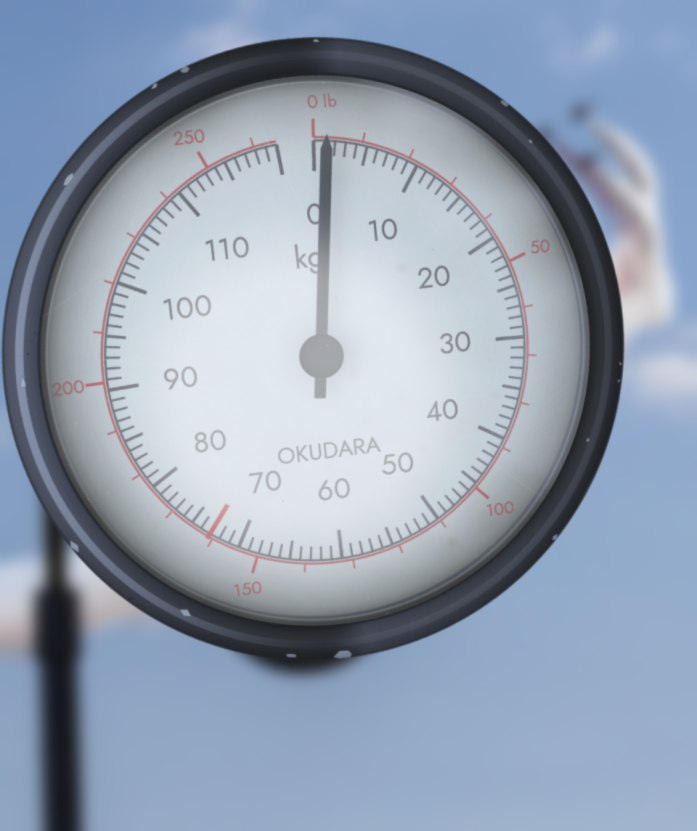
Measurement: 1 kg
